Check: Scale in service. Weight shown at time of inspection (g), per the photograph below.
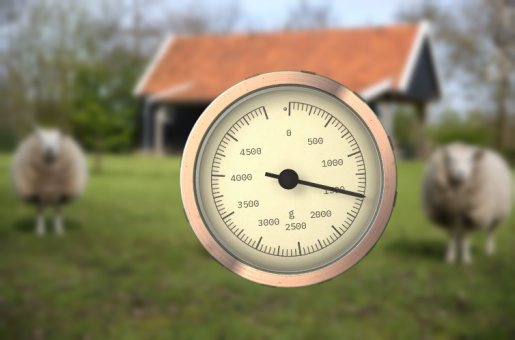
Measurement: 1500 g
